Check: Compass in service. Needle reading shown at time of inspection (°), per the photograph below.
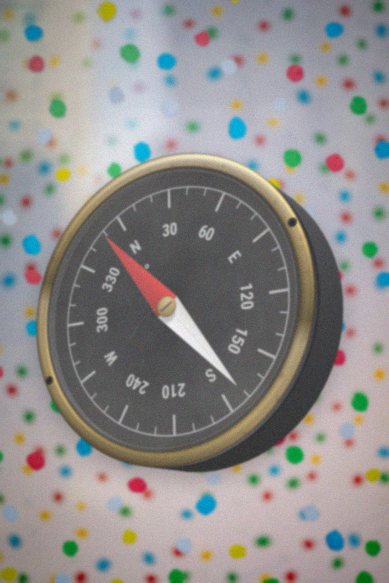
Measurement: 350 °
